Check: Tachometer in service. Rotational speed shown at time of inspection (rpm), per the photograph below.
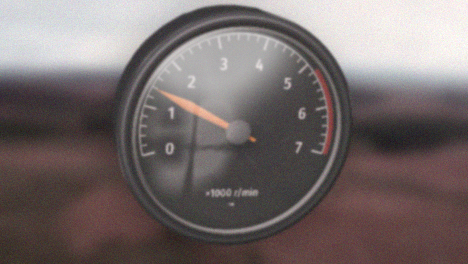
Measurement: 1400 rpm
